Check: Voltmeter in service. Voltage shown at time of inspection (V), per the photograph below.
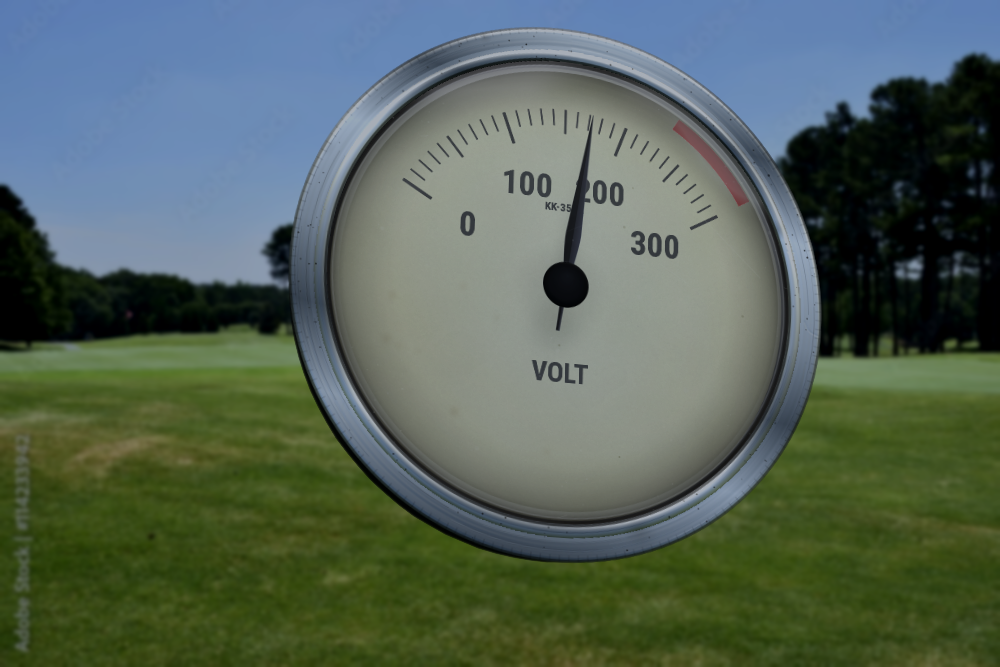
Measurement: 170 V
